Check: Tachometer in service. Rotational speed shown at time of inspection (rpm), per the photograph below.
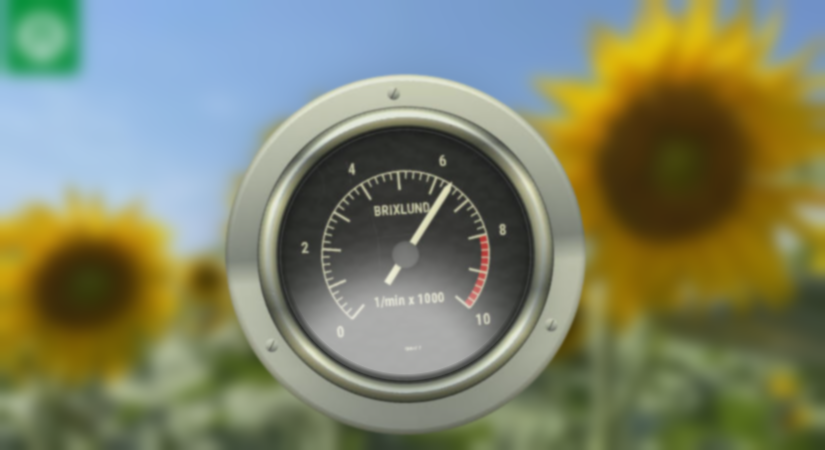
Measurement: 6400 rpm
